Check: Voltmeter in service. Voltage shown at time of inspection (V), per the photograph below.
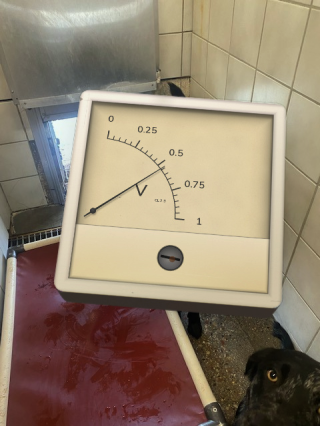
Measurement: 0.55 V
